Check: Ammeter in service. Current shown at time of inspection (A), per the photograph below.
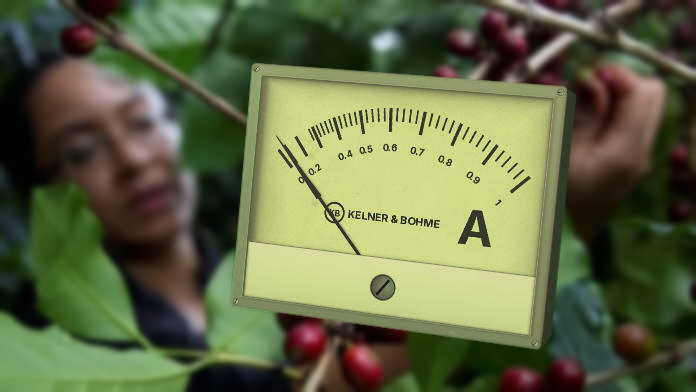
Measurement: 0.1 A
